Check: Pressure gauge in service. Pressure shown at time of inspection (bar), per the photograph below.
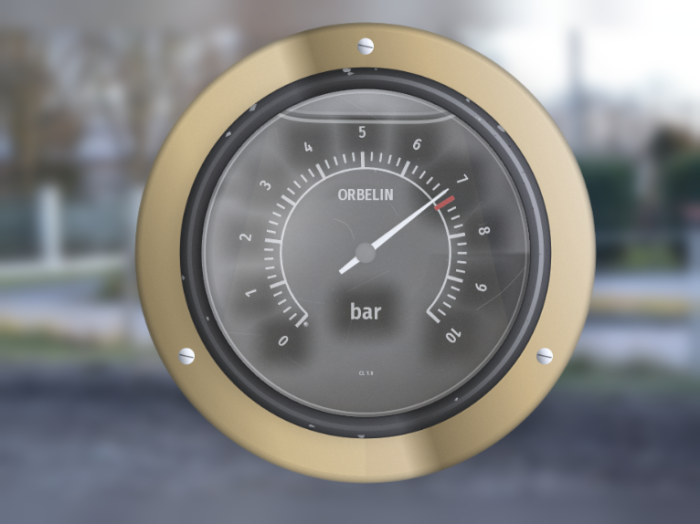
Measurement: 7 bar
